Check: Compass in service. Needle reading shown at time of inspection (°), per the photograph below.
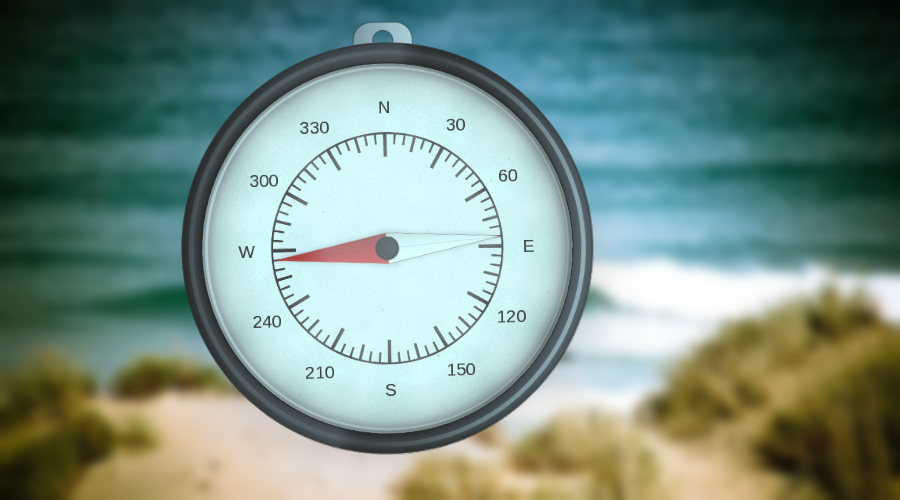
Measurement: 265 °
